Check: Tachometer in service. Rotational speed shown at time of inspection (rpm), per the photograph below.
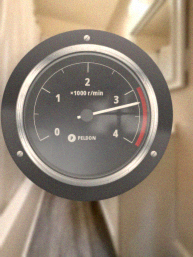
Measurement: 3250 rpm
